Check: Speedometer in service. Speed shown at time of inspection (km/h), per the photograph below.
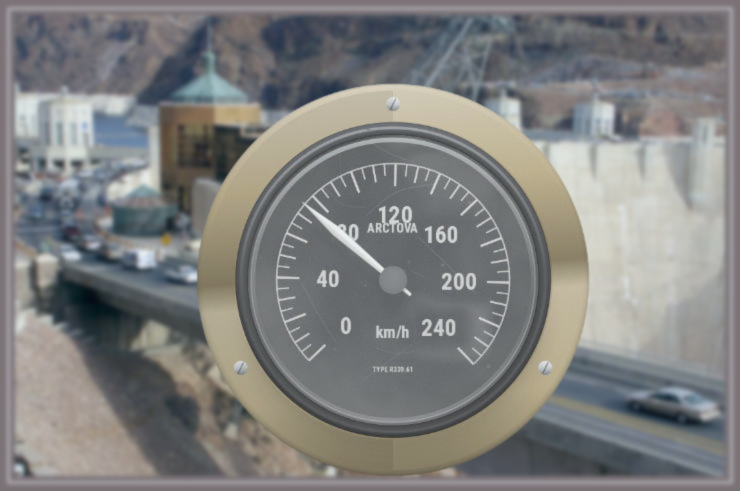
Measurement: 75 km/h
